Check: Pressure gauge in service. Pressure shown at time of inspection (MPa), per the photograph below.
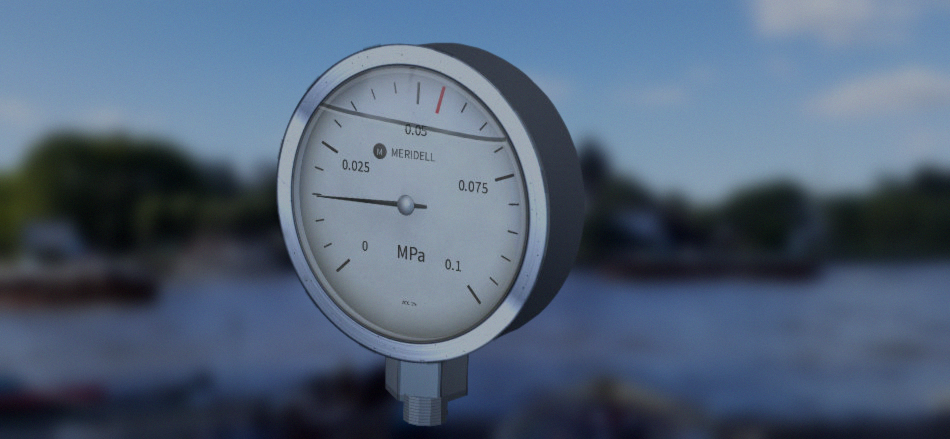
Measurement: 0.015 MPa
